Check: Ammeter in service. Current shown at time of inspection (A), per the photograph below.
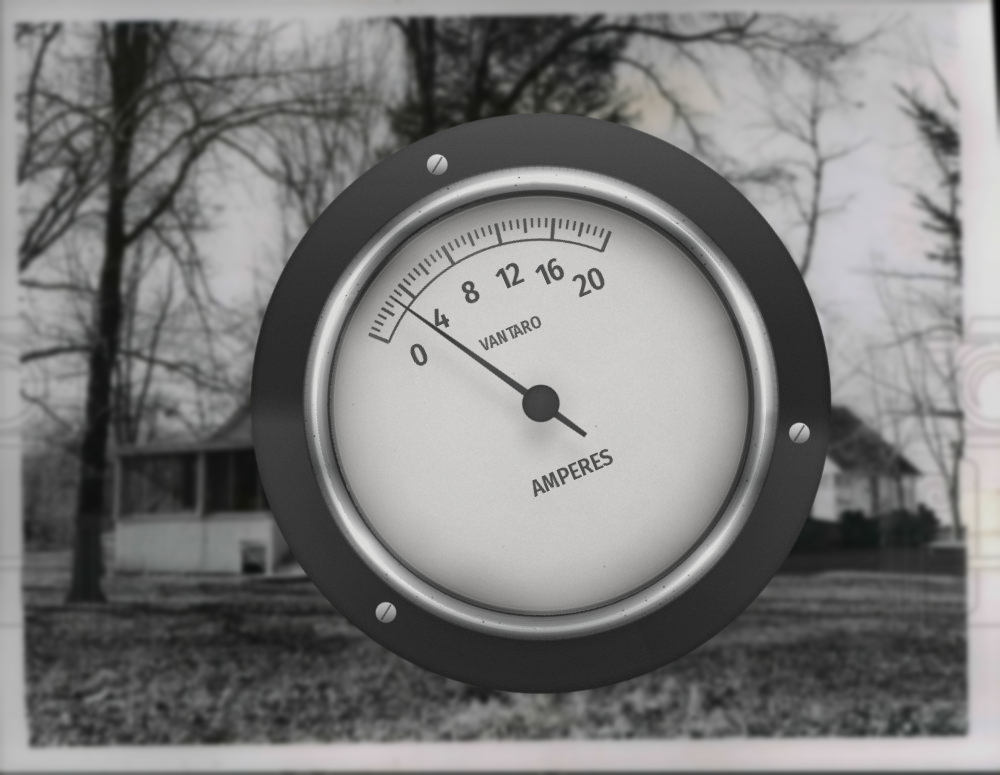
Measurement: 3 A
